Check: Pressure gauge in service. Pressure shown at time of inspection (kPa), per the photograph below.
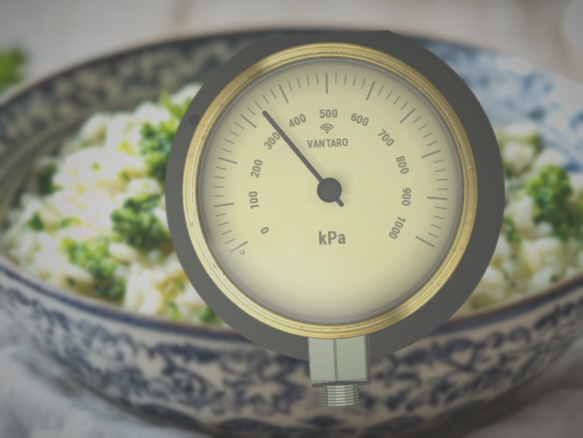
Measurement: 340 kPa
